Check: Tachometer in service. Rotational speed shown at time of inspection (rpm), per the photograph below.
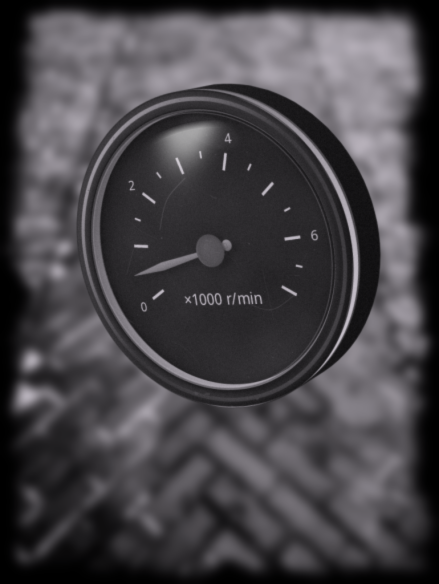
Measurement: 500 rpm
